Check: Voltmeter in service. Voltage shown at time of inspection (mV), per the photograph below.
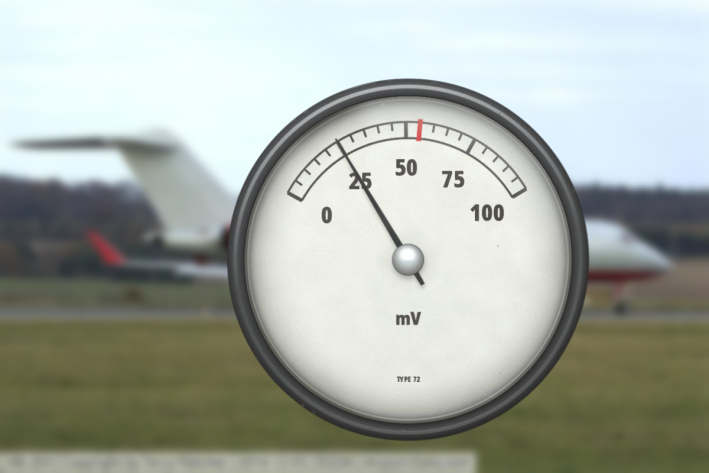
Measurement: 25 mV
